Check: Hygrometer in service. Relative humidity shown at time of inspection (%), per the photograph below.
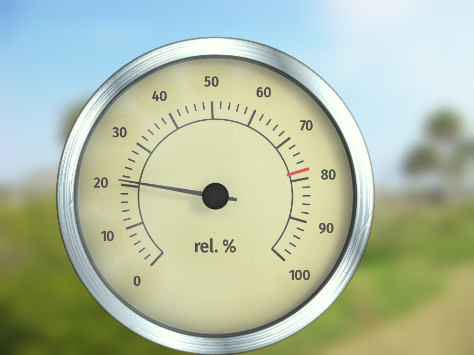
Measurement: 21 %
